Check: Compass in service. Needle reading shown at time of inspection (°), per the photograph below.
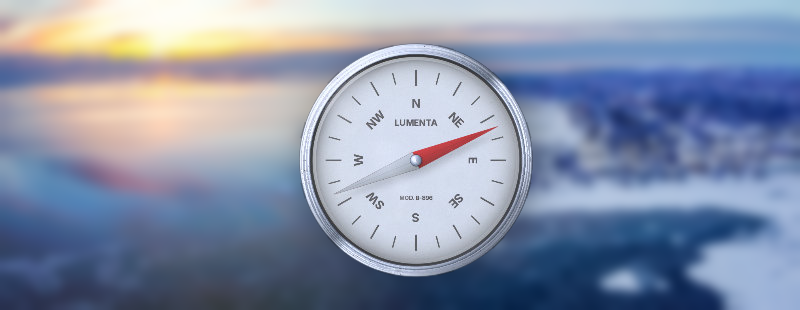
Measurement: 67.5 °
